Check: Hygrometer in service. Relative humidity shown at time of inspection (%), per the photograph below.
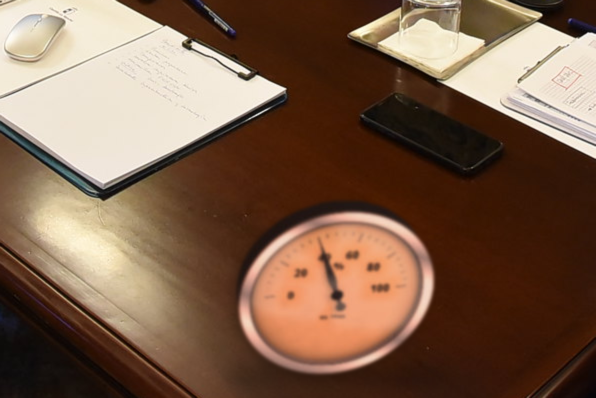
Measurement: 40 %
